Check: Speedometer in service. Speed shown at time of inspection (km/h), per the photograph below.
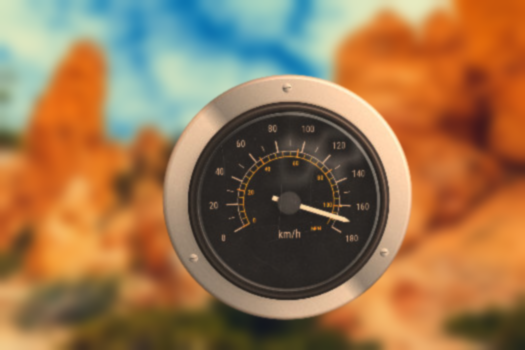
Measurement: 170 km/h
